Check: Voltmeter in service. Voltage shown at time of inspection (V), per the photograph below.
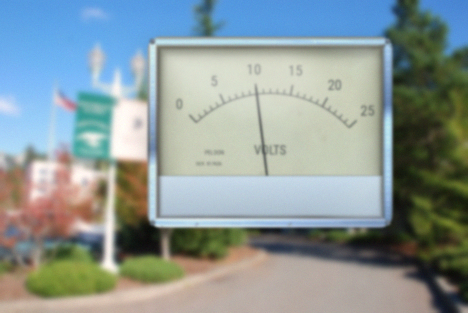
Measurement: 10 V
